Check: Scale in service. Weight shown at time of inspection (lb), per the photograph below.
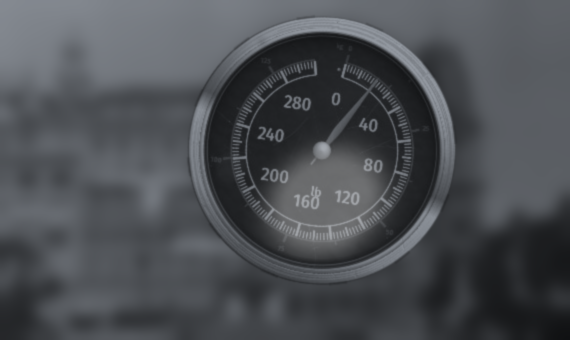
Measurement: 20 lb
